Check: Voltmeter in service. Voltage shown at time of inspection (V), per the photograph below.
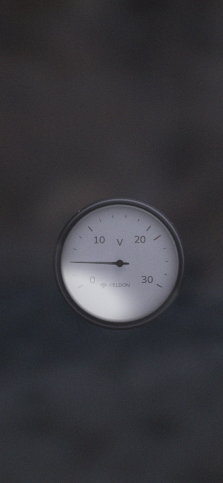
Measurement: 4 V
